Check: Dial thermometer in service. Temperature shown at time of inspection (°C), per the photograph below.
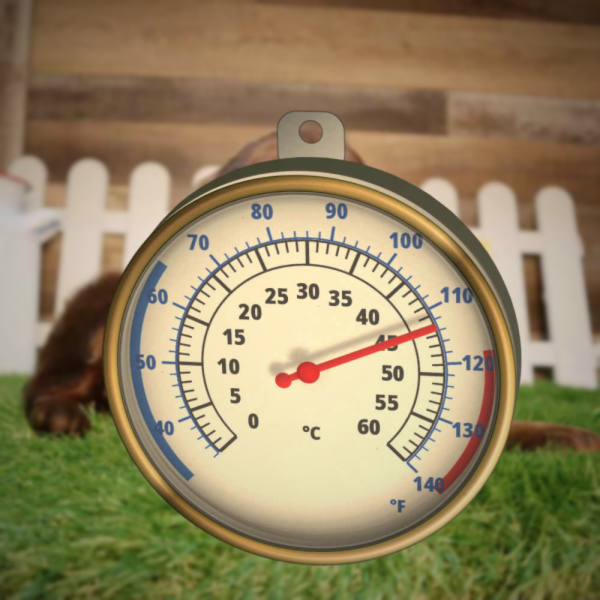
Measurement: 45 °C
